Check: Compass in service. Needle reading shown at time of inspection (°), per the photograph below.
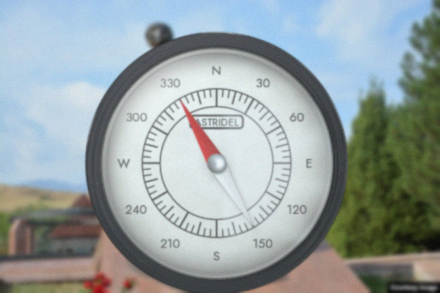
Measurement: 330 °
